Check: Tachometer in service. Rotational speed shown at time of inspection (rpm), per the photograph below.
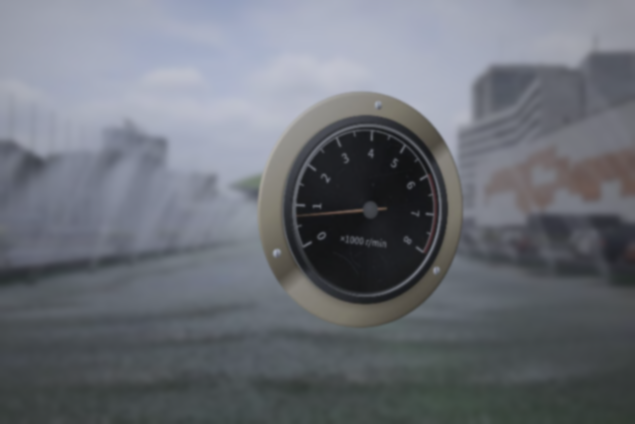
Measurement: 750 rpm
